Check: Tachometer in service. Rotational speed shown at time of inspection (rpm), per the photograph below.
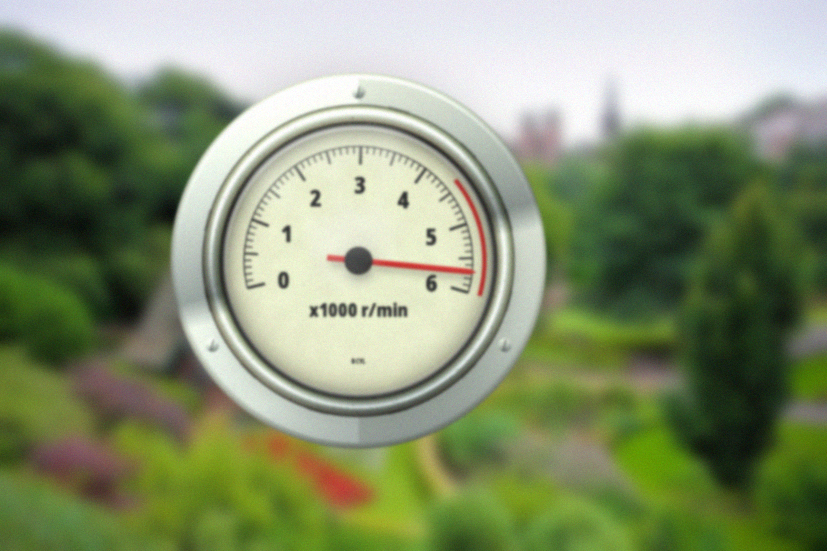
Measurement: 5700 rpm
